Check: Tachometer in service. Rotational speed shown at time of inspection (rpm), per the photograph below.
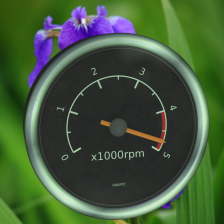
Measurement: 4750 rpm
